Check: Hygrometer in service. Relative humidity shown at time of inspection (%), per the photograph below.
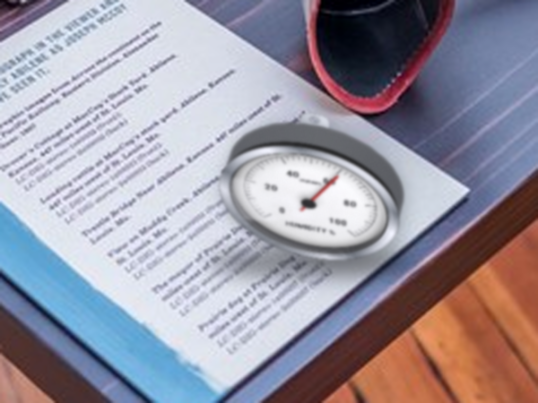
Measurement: 60 %
